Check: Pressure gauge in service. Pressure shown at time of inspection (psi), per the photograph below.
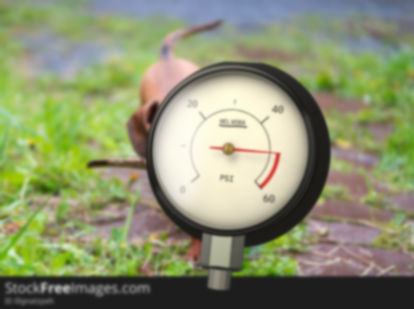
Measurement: 50 psi
